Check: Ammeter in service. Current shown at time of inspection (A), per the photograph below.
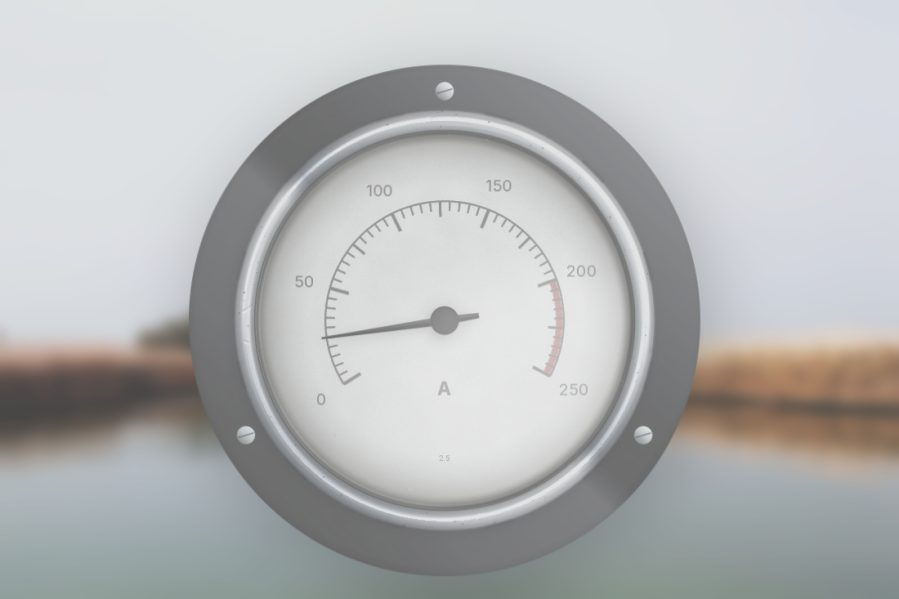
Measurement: 25 A
